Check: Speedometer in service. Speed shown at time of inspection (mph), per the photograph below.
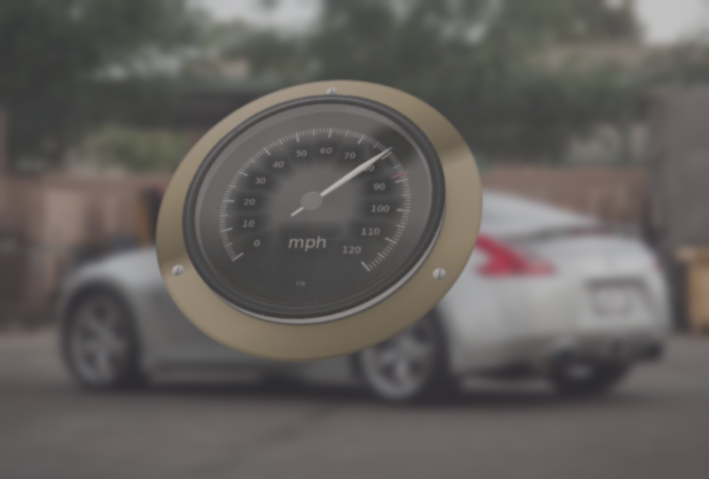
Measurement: 80 mph
